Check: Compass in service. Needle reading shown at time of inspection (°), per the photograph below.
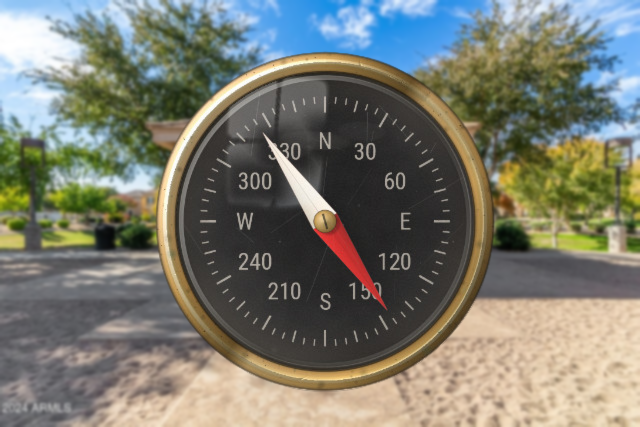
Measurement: 145 °
